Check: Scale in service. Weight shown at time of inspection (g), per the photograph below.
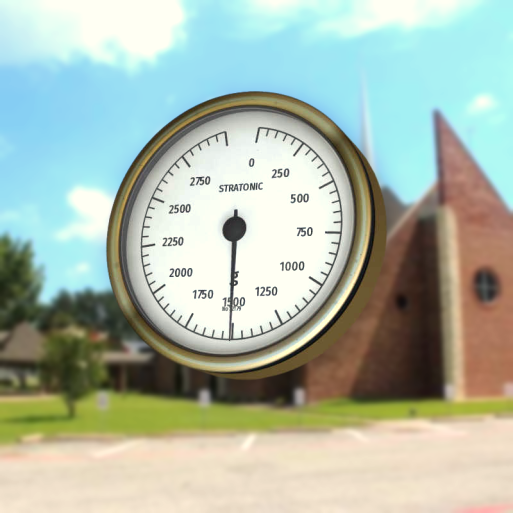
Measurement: 1500 g
